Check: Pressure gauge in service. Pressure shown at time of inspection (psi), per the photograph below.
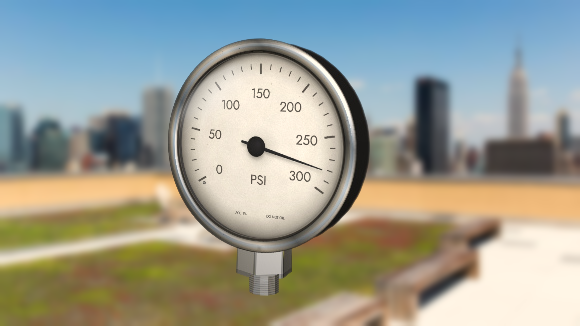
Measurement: 280 psi
